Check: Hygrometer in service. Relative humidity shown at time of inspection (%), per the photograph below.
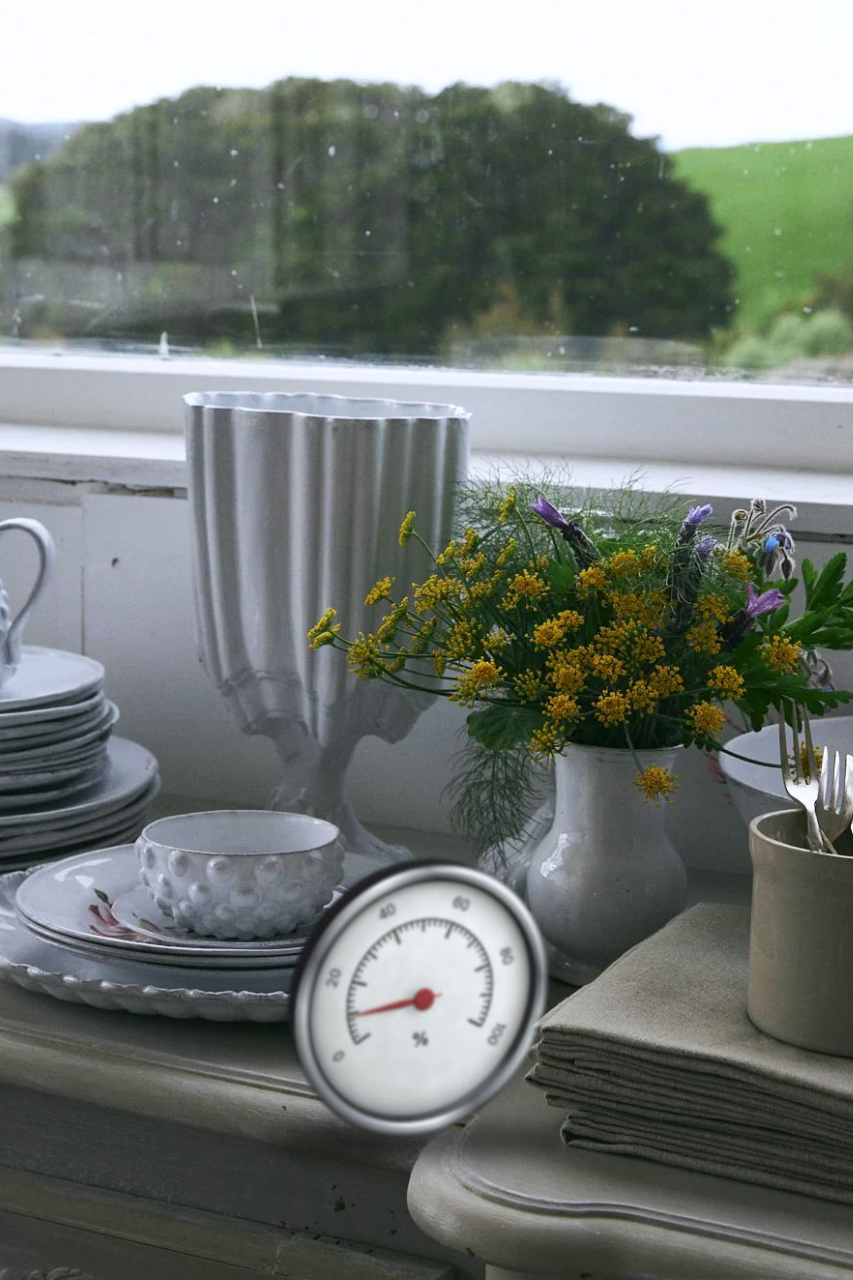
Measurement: 10 %
